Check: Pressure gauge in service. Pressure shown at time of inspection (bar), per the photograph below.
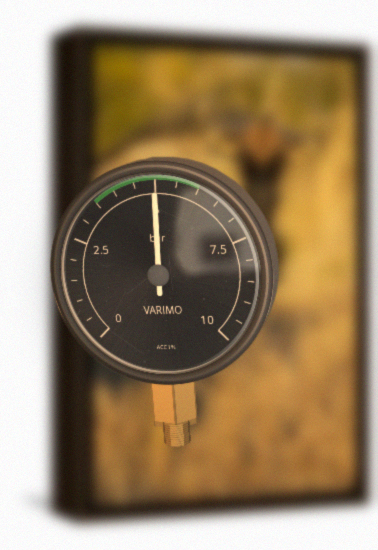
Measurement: 5 bar
